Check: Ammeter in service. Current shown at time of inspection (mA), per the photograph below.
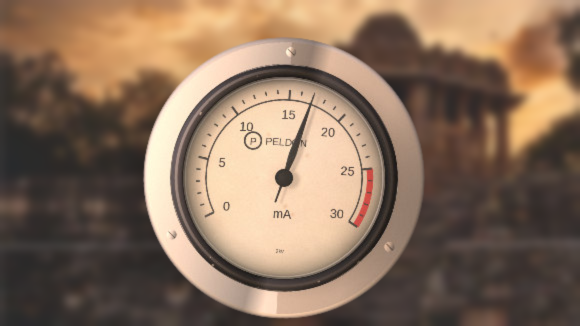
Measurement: 17 mA
